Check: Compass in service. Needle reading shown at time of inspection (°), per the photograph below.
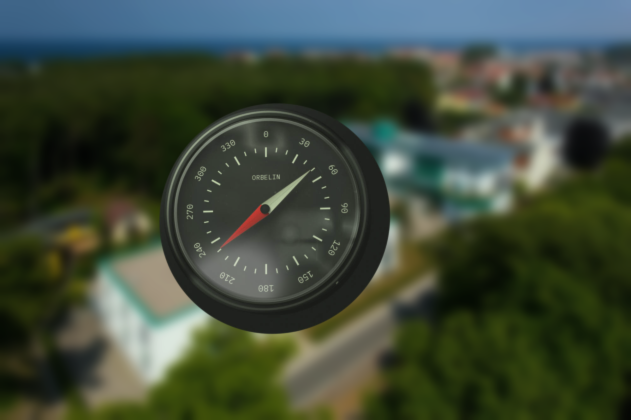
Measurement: 230 °
